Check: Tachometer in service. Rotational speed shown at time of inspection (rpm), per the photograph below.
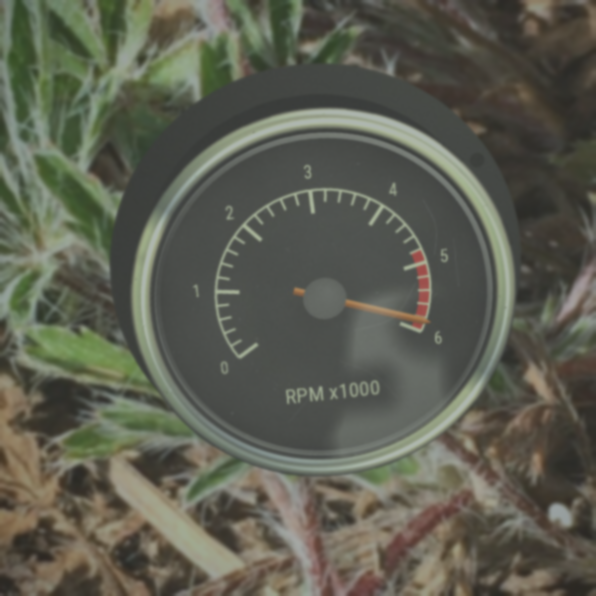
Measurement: 5800 rpm
